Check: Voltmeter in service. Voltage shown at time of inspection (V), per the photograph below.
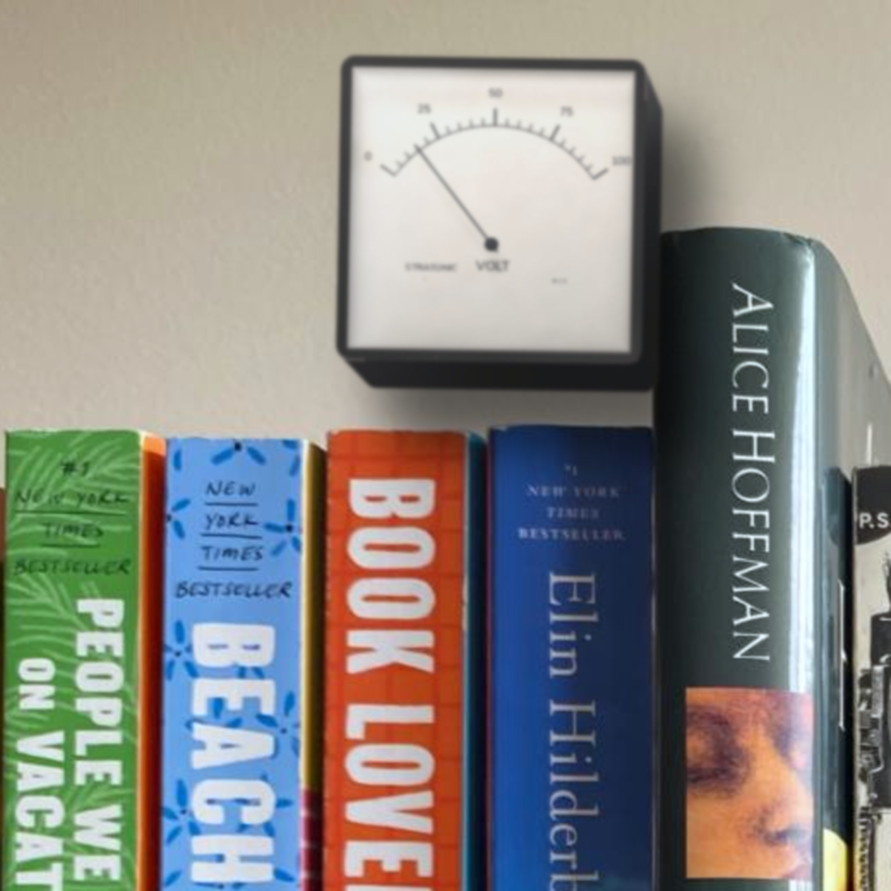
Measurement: 15 V
